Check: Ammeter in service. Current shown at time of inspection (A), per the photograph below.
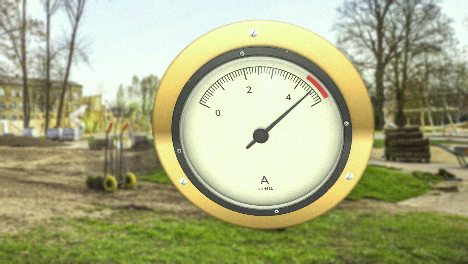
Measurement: 4.5 A
